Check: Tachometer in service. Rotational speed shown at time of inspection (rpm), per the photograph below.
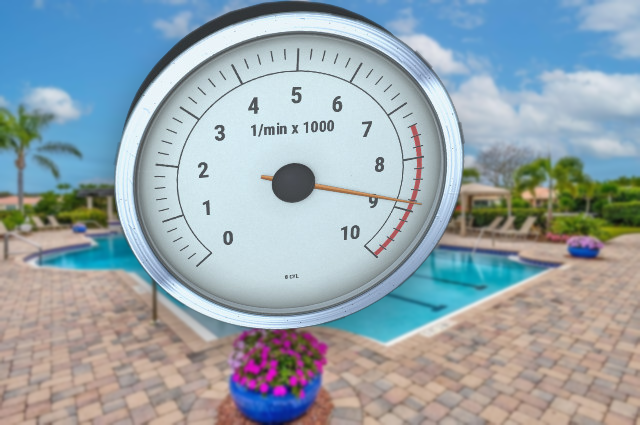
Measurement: 8800 rpm
